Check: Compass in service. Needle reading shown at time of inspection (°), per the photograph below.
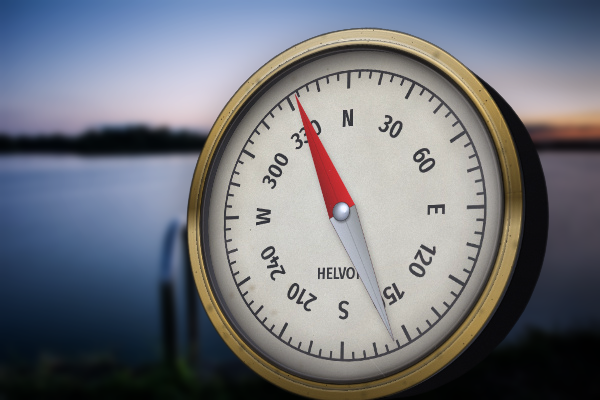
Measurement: 335 °
